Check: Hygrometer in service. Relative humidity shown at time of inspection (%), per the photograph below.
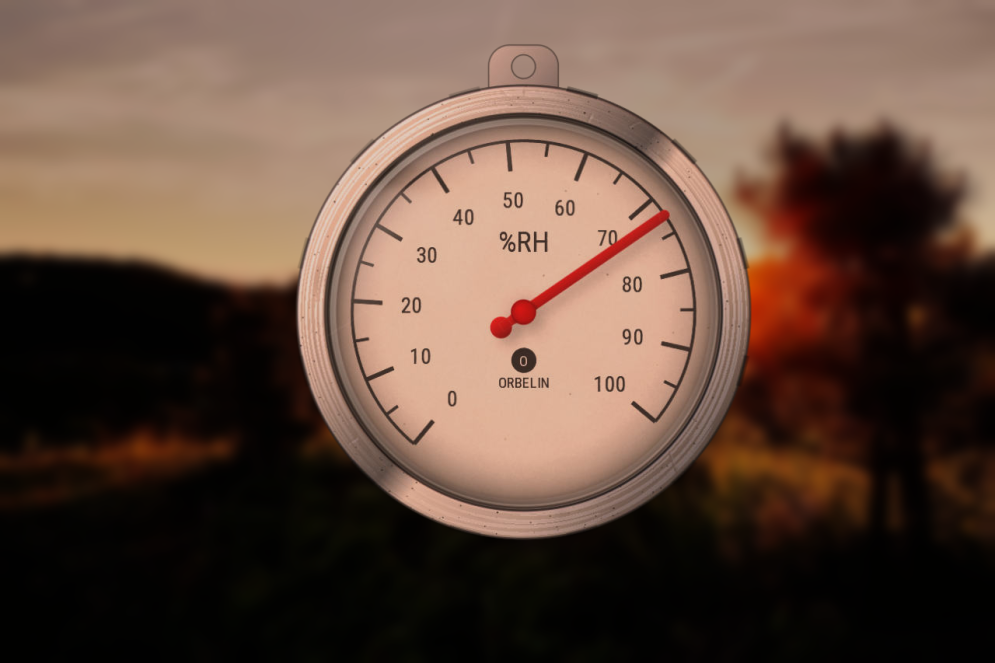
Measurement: 72.5 %
